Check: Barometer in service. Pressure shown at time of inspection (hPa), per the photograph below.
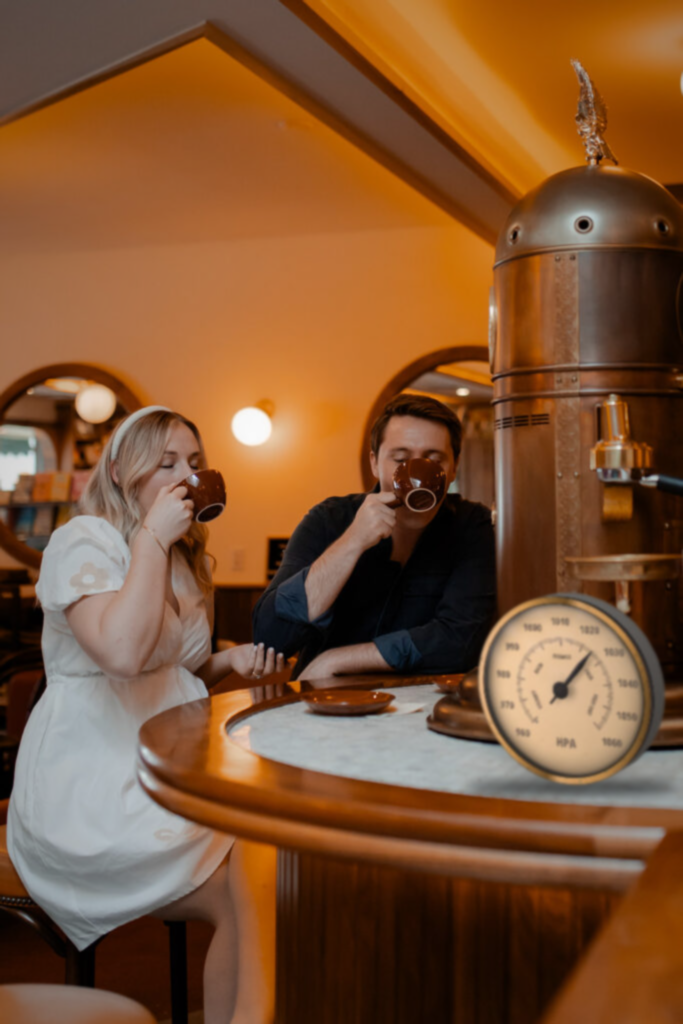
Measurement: 1025 hPa
